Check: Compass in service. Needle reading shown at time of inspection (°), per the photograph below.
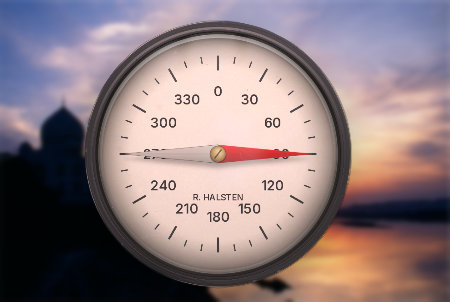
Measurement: 90 °
